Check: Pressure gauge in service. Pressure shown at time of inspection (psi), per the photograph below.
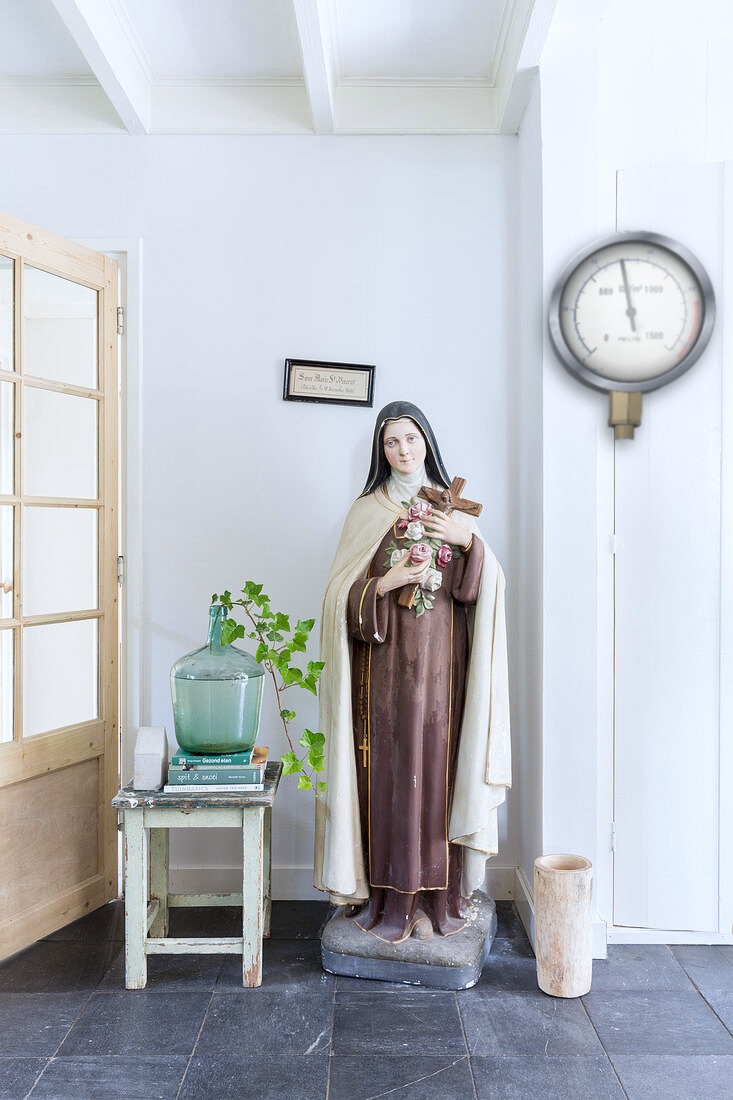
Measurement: 700 psi
